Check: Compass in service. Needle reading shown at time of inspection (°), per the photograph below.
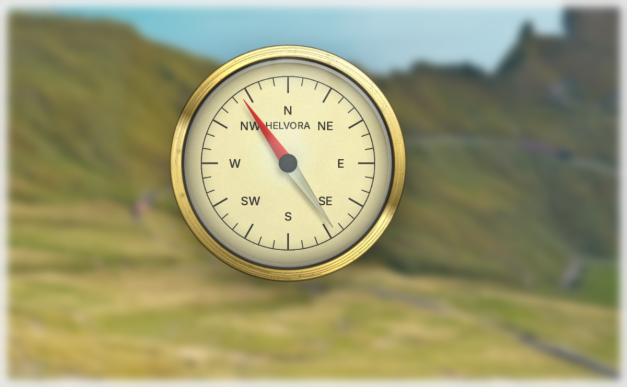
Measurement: 325 °
